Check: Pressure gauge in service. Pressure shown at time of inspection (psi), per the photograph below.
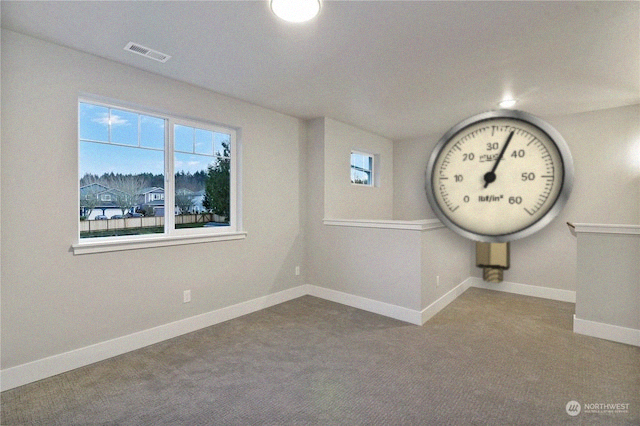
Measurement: 35 psi
